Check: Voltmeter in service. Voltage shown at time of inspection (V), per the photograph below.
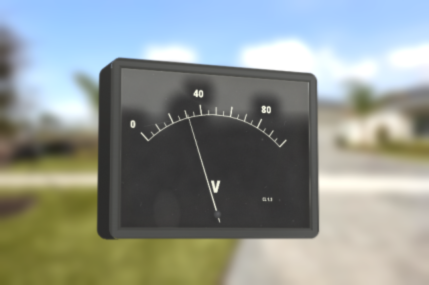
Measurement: 30 V
